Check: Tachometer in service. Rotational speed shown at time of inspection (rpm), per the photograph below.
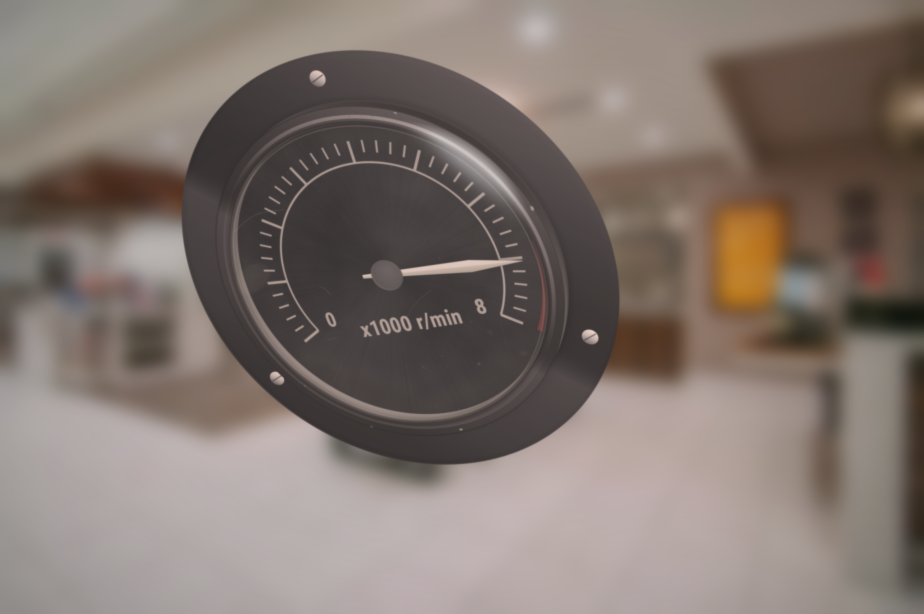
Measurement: 7000 rpm
